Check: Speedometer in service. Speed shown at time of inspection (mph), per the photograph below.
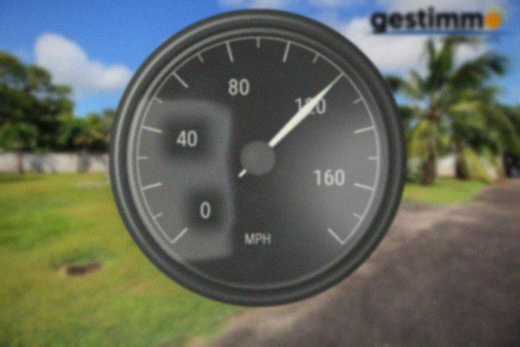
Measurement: 120 mph
